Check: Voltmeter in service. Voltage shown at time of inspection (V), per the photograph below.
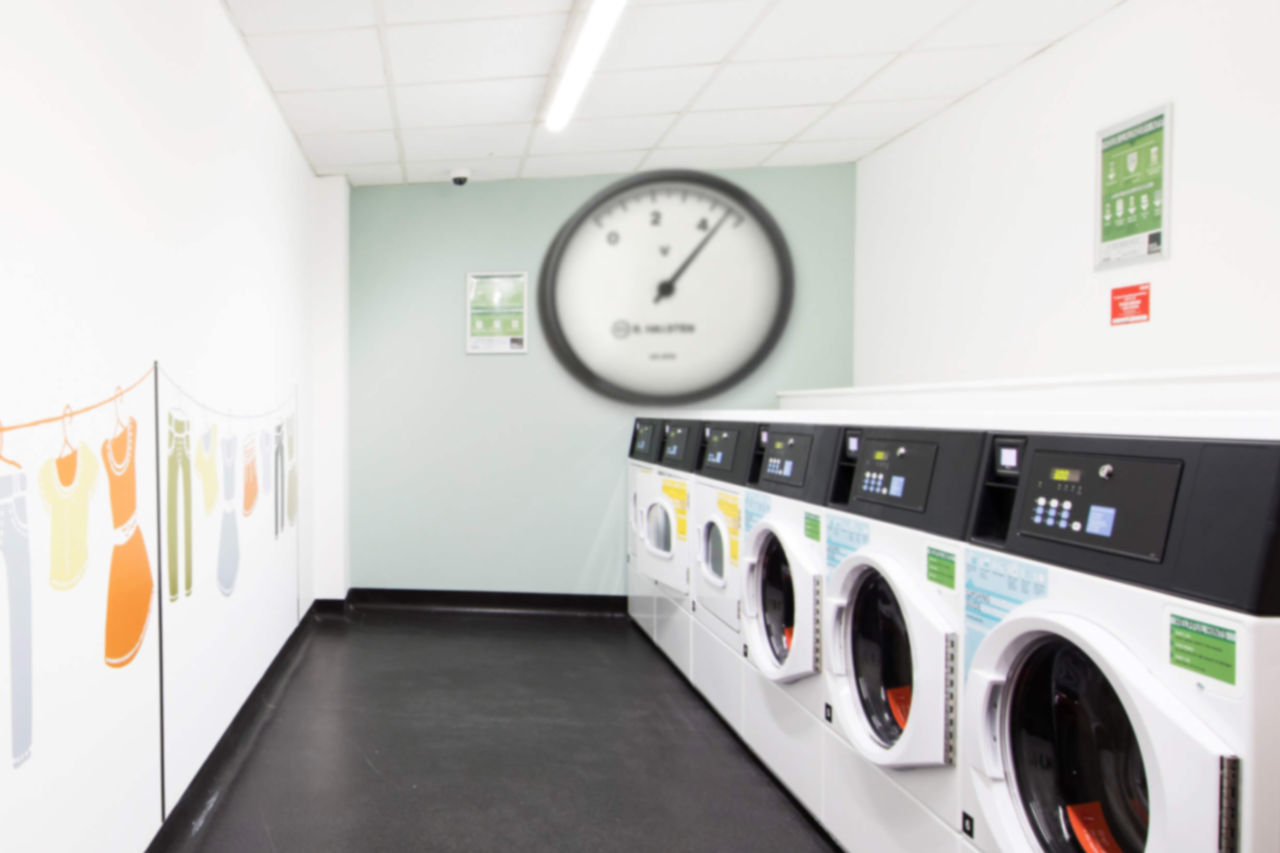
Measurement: 4.5 V
